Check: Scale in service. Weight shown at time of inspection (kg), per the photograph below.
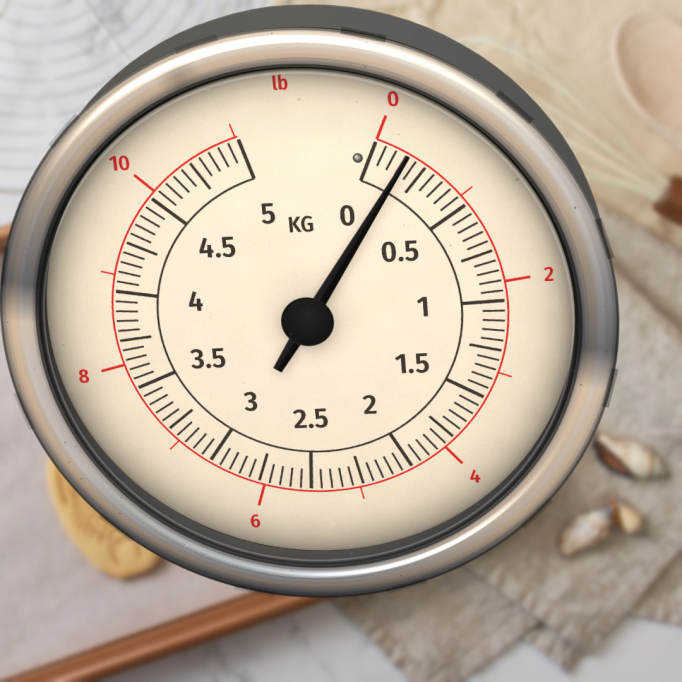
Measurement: 0.15 kg
